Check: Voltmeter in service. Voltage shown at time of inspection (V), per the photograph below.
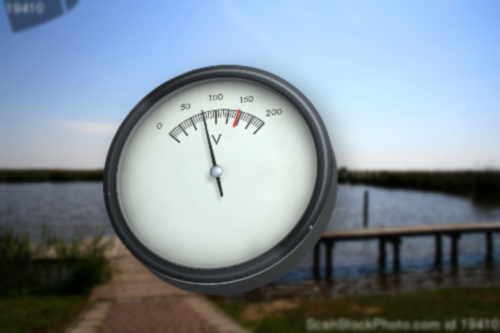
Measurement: 75 V
